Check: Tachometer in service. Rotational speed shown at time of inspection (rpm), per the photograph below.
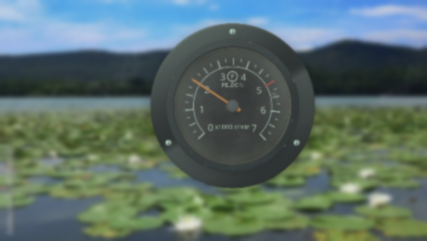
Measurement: 2000 rpm
